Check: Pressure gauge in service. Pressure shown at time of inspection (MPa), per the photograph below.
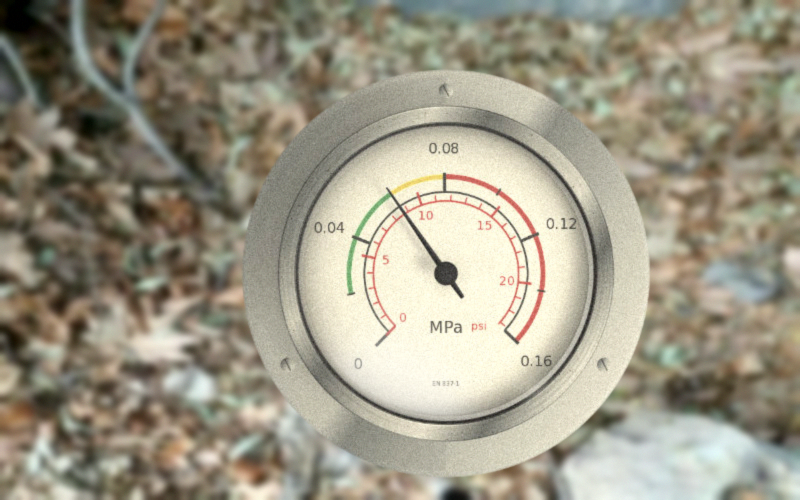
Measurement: 0.06 MPa
